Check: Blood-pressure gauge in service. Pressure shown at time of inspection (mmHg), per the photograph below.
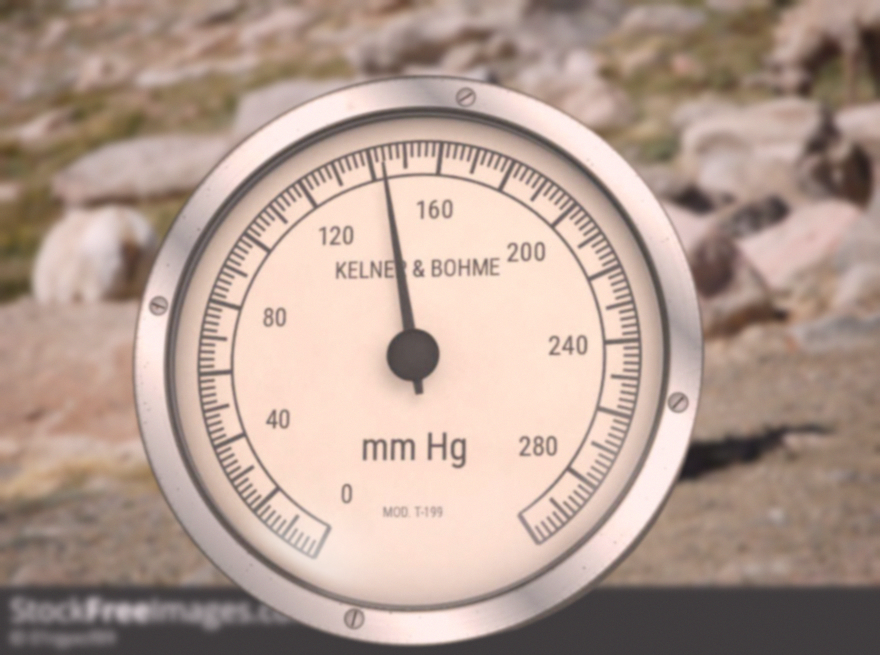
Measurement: 144 mmHg
